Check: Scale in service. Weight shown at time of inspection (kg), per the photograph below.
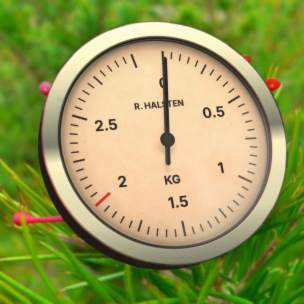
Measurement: 0 kg
